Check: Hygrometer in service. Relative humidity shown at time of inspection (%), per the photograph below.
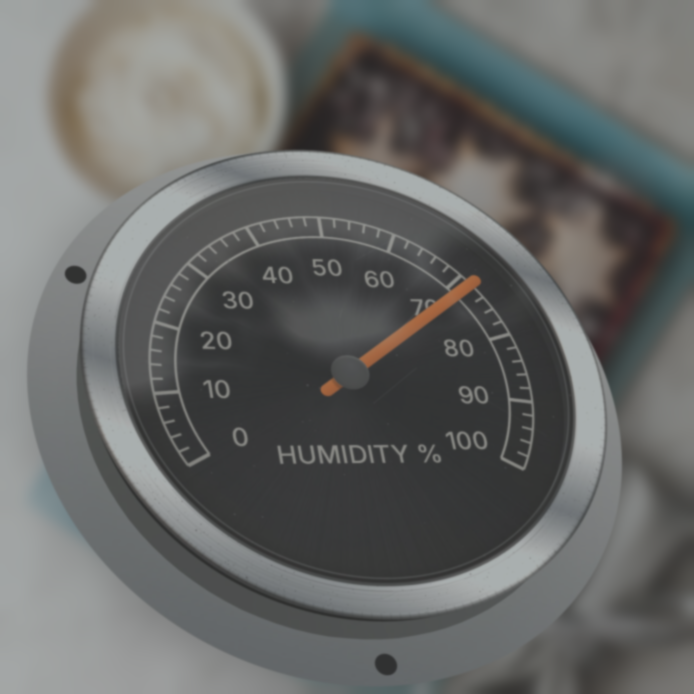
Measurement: 72 %
